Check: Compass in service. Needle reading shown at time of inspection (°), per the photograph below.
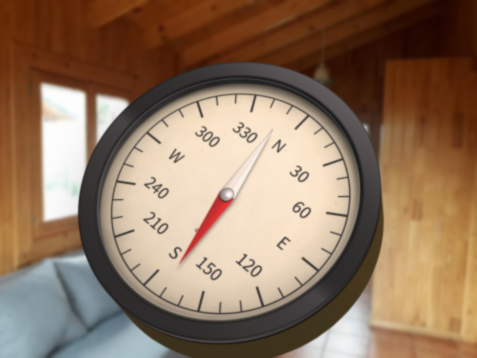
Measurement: 170 °
